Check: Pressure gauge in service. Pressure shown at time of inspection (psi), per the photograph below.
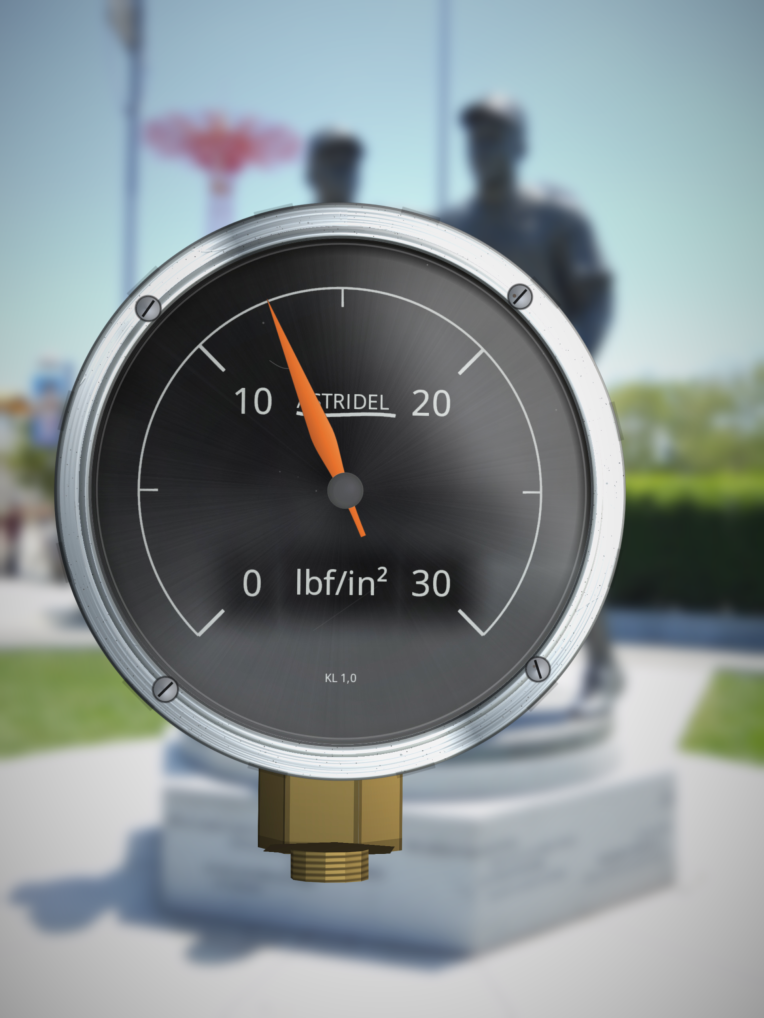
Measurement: 12.5 psi
